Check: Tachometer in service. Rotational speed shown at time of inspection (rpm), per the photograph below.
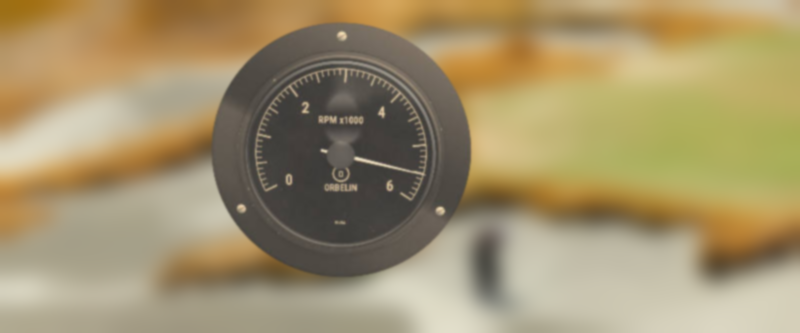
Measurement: 5500 rpm
